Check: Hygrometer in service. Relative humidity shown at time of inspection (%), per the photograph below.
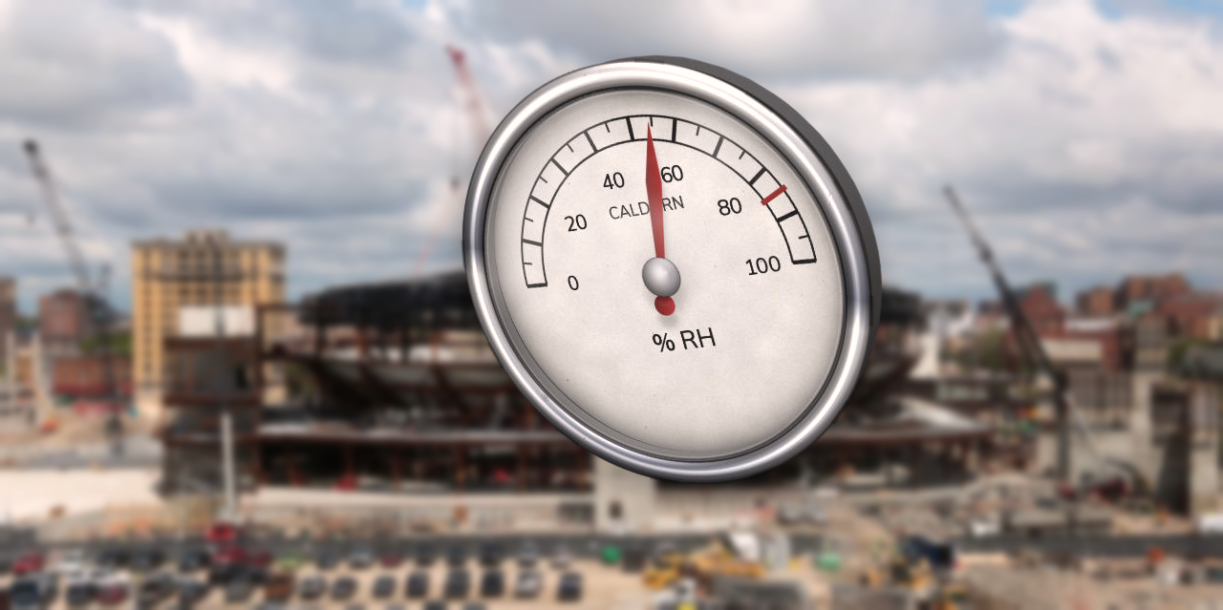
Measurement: 55 %
